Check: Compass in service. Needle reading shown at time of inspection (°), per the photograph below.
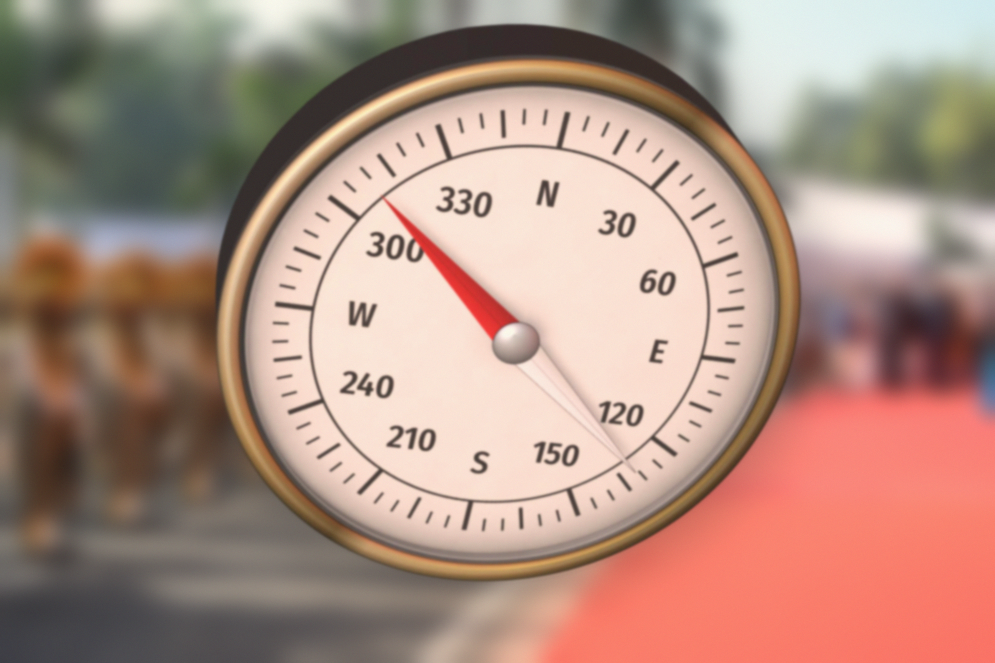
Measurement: 310 °
